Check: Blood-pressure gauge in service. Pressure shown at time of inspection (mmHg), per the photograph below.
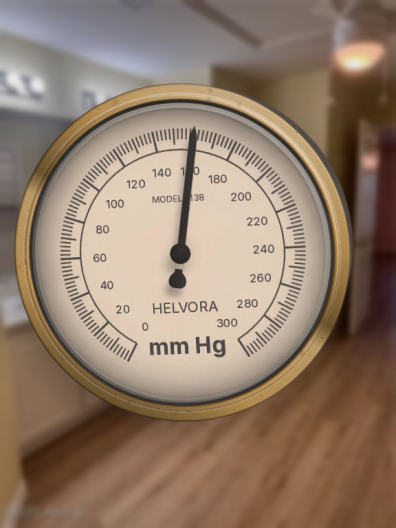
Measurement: 160 mmHg
